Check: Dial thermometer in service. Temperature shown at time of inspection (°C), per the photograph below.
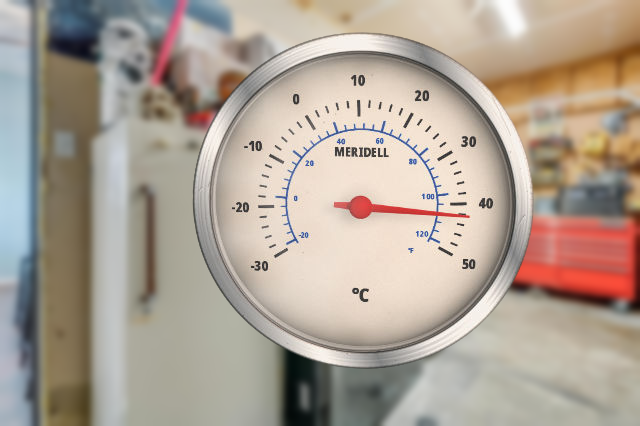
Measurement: 42 °C
